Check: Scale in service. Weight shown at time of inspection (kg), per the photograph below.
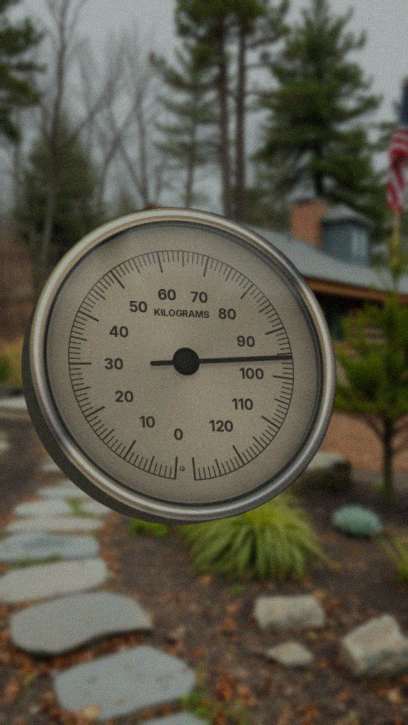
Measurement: 96 kg
